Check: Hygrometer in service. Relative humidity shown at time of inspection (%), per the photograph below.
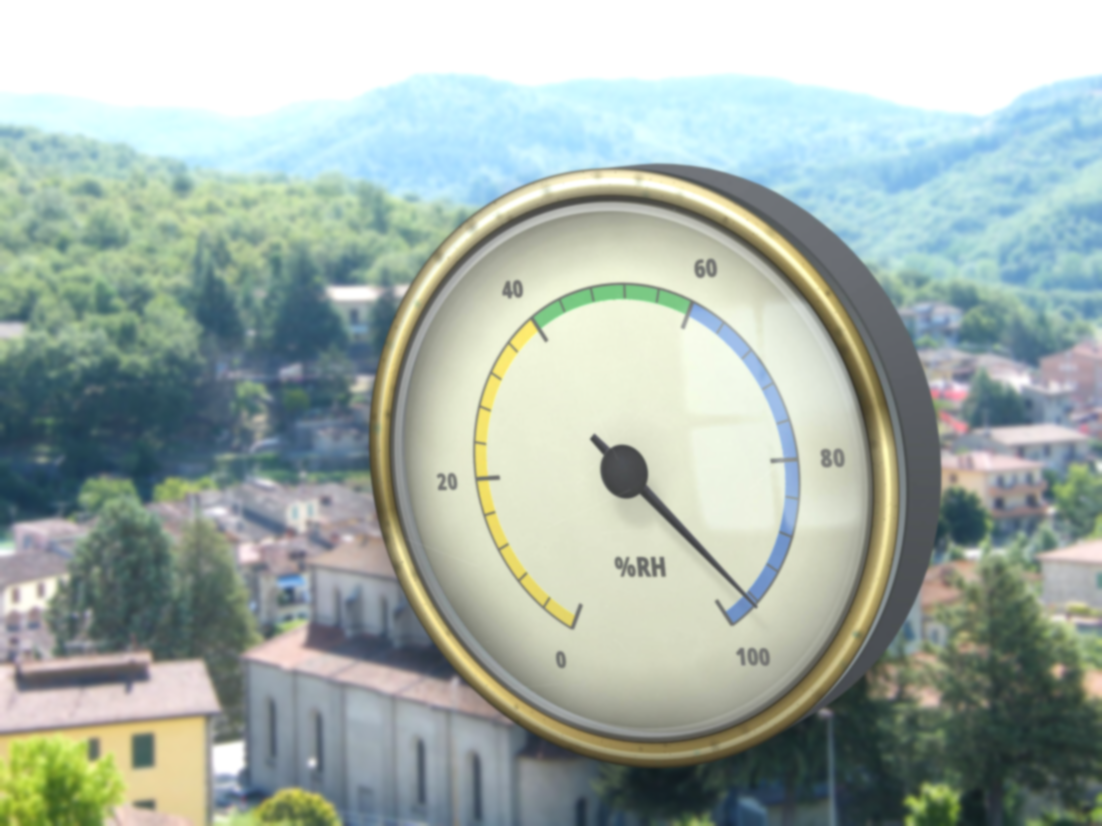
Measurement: 96 %
